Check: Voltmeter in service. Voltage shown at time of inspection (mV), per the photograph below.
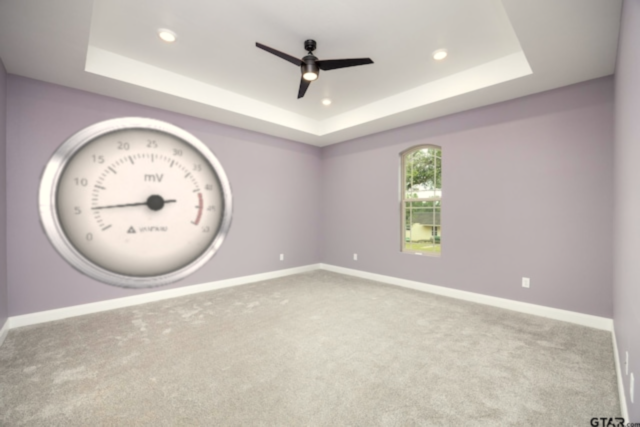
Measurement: 5 mV
